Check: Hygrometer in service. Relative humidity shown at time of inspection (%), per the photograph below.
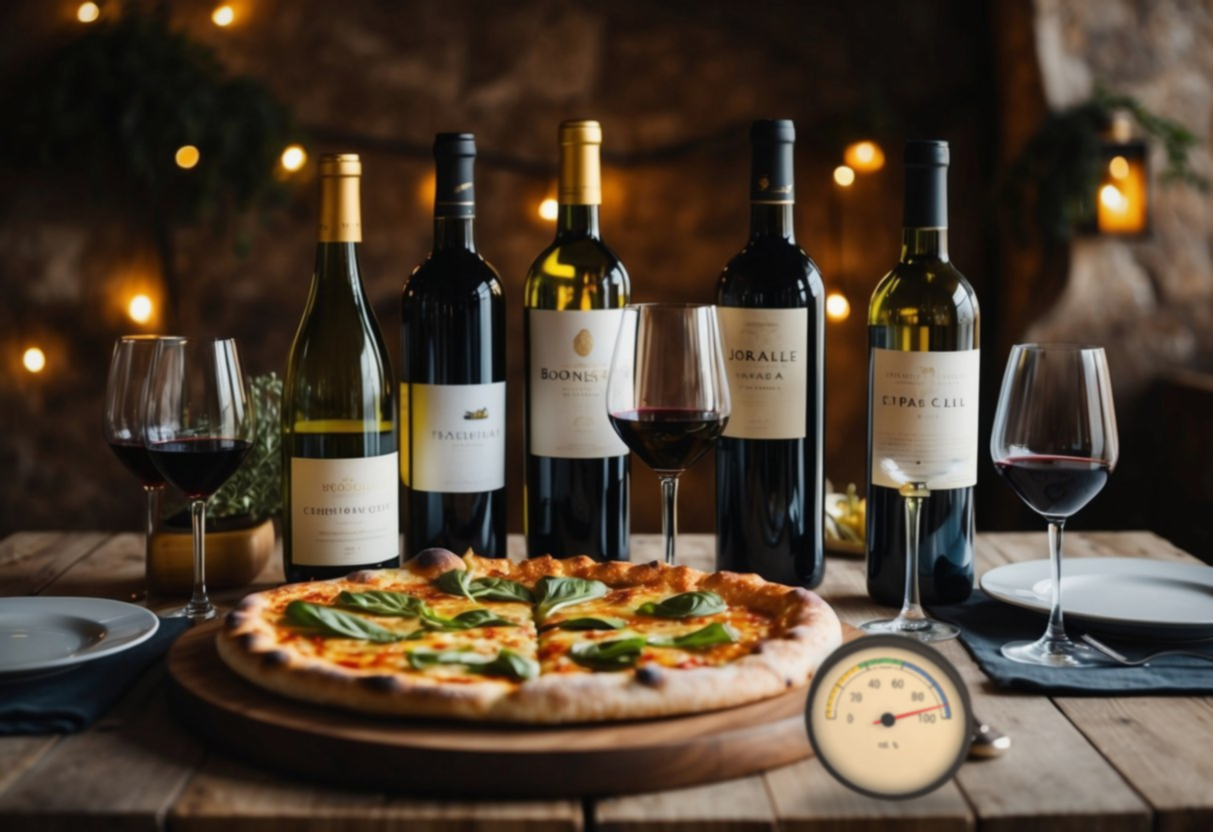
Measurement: 92 %
